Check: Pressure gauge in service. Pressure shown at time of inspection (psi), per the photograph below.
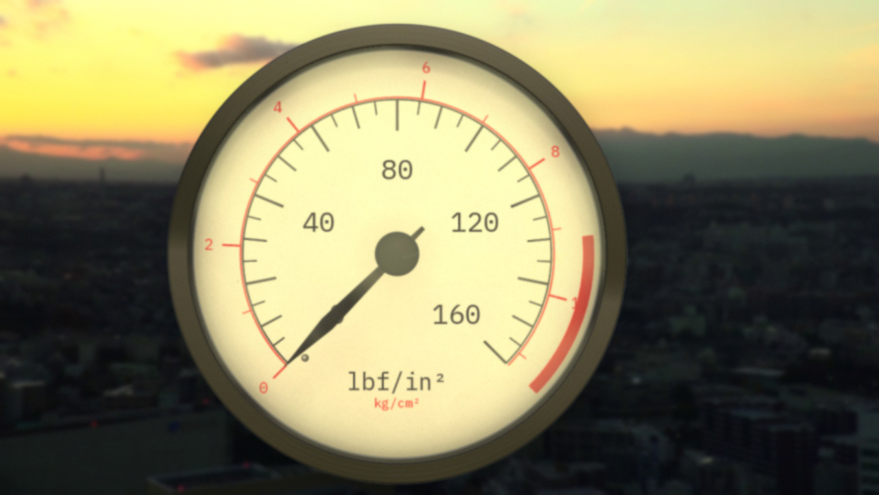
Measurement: 0 psi
